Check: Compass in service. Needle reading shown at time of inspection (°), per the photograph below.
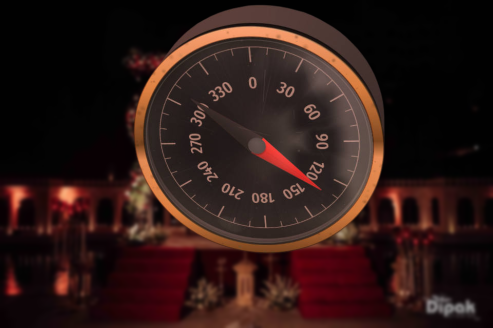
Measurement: 130 °
